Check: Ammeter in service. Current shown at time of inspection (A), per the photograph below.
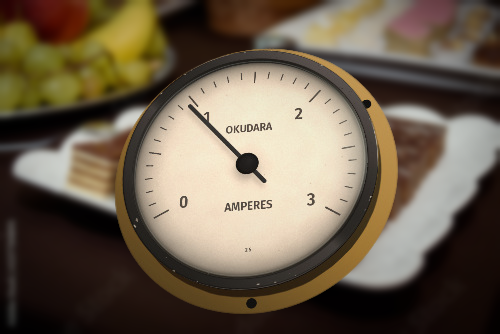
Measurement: 0.95 A
